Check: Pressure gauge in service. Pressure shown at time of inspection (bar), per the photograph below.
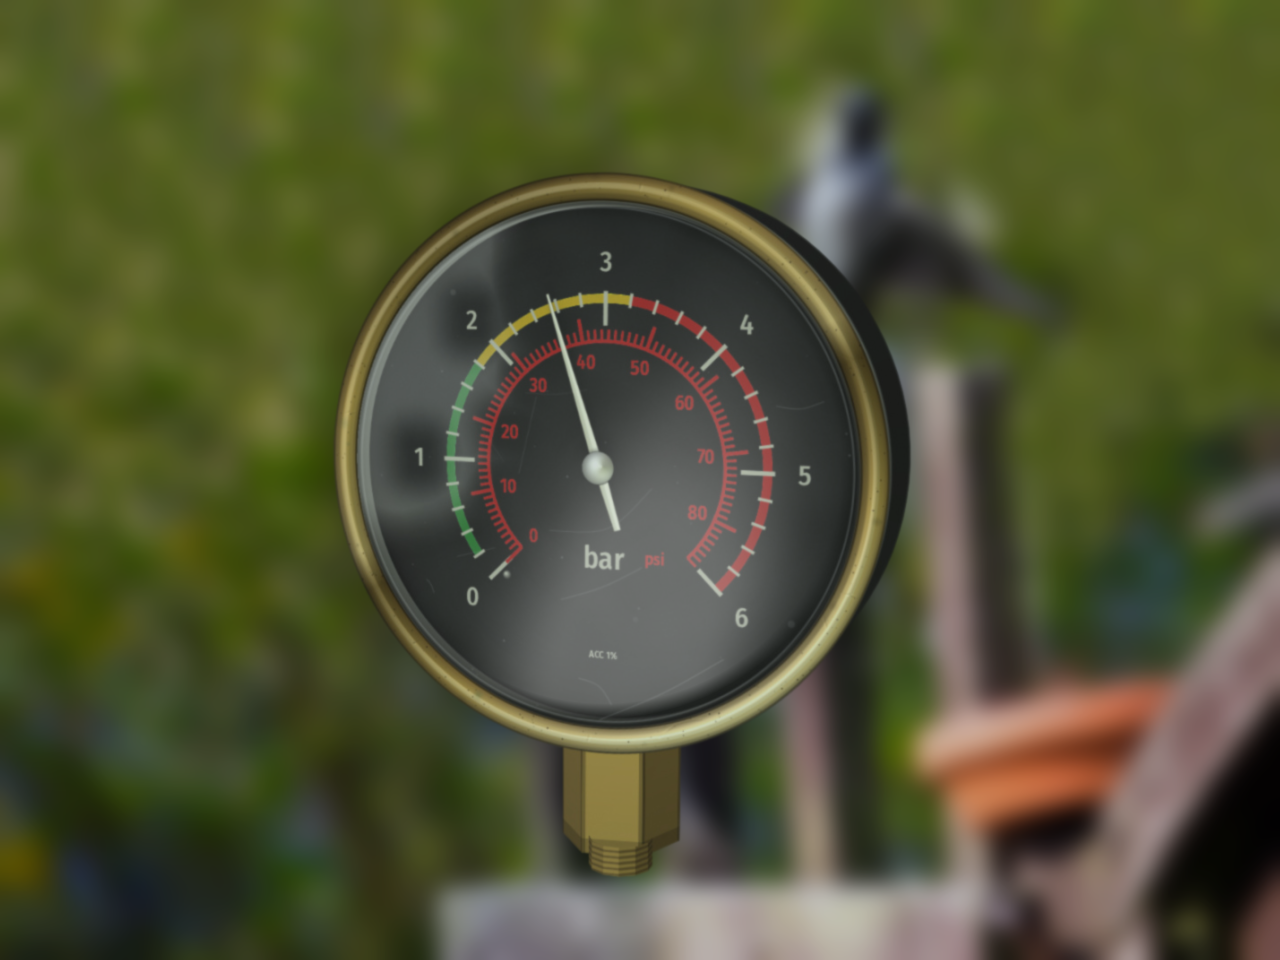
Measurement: 2.6 bar
